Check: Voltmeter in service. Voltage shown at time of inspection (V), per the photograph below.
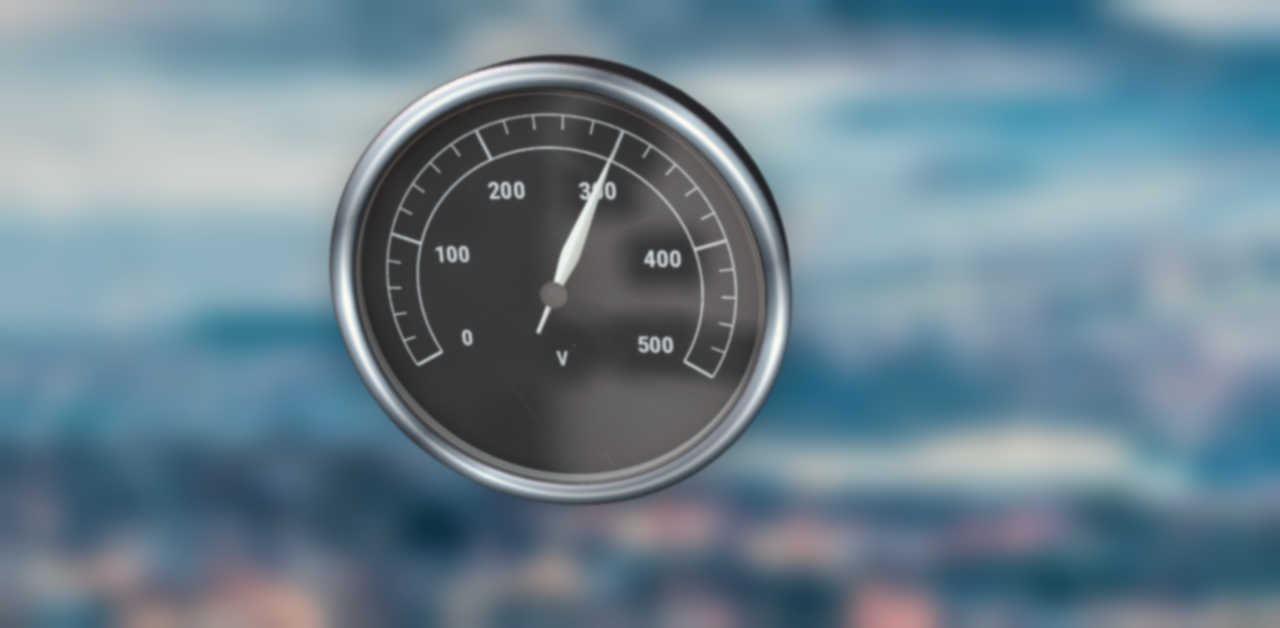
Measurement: 300 V
